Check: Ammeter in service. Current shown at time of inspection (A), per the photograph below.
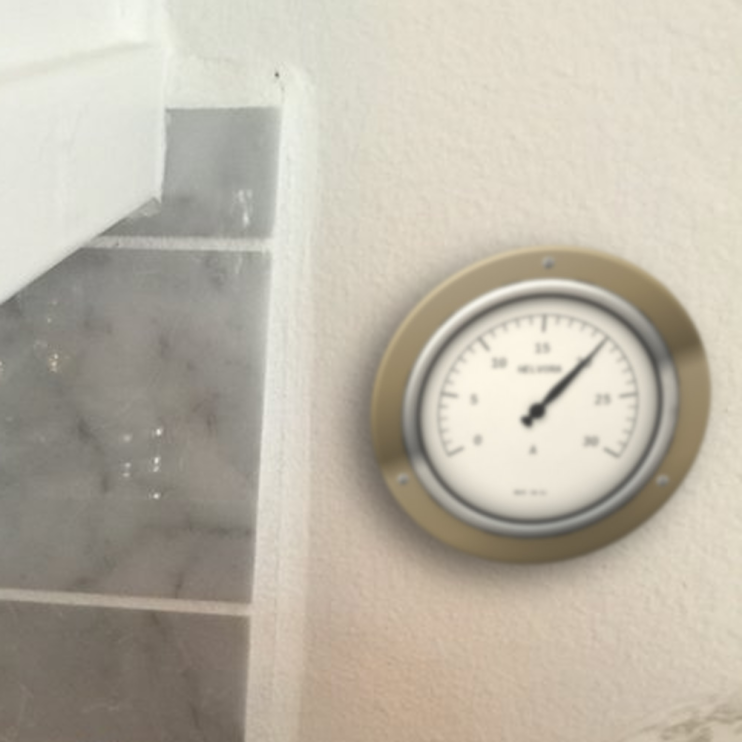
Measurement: 20 A
